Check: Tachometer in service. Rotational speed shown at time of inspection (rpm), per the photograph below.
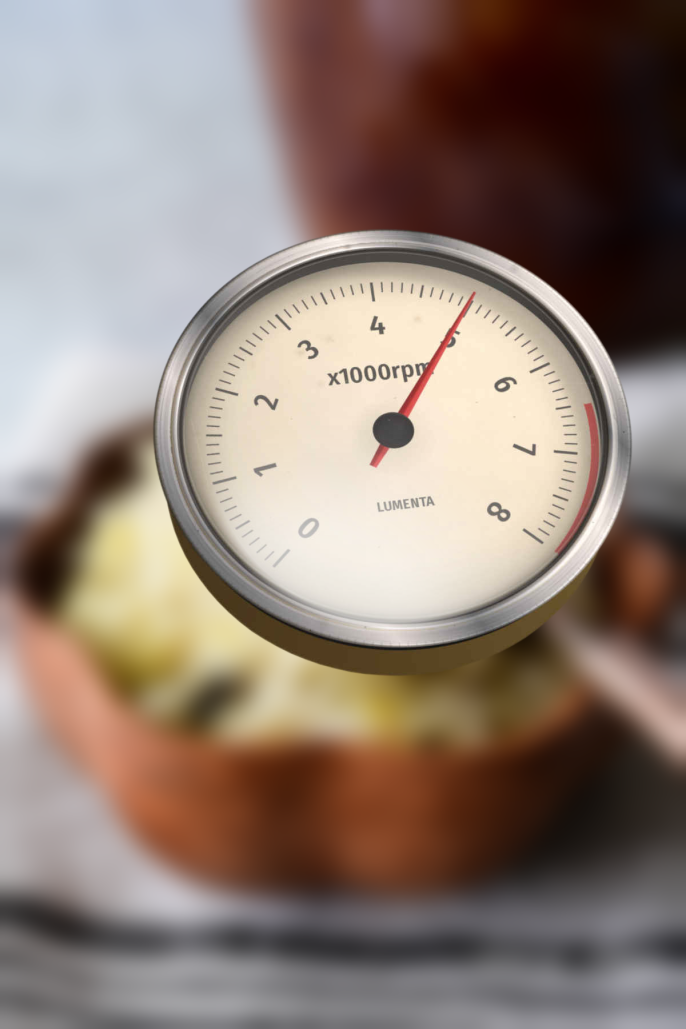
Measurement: 5000 rpm
